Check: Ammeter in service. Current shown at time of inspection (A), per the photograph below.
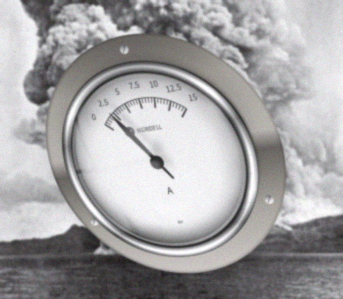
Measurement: 2.5 A
